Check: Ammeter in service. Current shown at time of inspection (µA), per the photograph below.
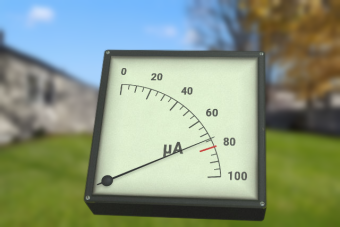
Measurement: 75 µA
